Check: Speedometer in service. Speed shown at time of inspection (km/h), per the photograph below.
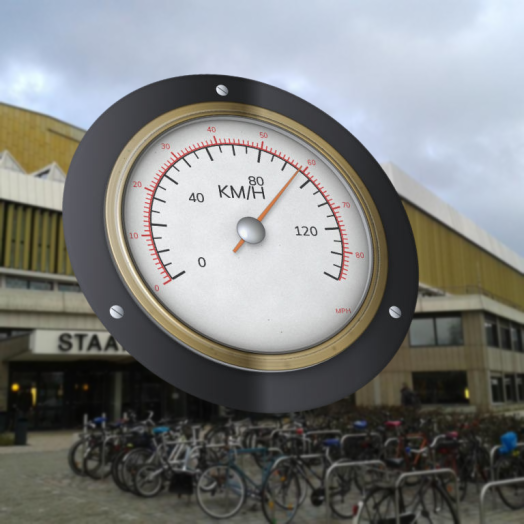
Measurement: 95 km/h
